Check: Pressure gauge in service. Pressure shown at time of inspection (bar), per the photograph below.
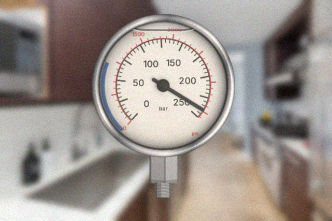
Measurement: 240 bar
